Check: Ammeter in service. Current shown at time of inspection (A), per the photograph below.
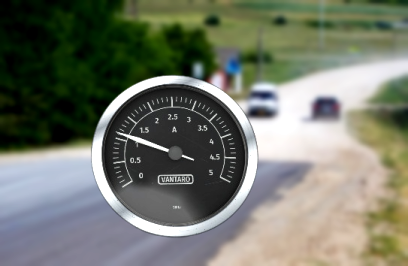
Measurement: 1.1 A
